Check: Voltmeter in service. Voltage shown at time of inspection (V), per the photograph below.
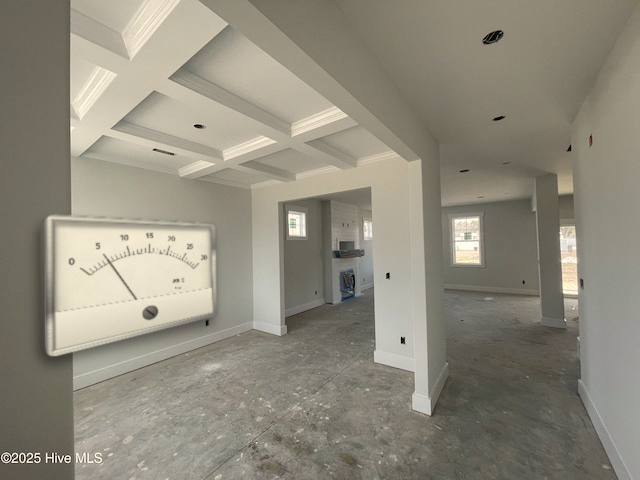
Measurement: 5 V
